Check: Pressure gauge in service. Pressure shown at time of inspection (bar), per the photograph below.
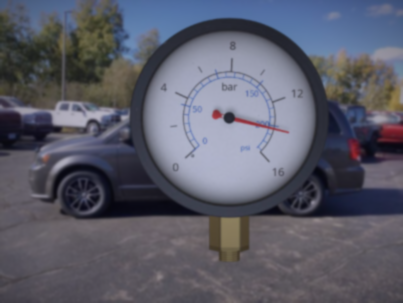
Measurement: 14 bar
